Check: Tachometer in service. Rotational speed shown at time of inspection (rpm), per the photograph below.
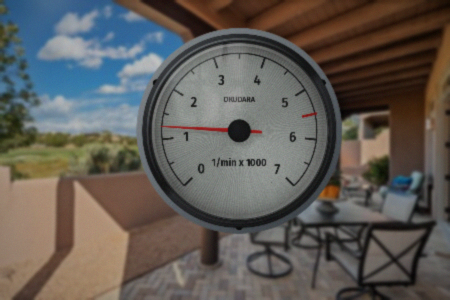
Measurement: 1250 rpm
